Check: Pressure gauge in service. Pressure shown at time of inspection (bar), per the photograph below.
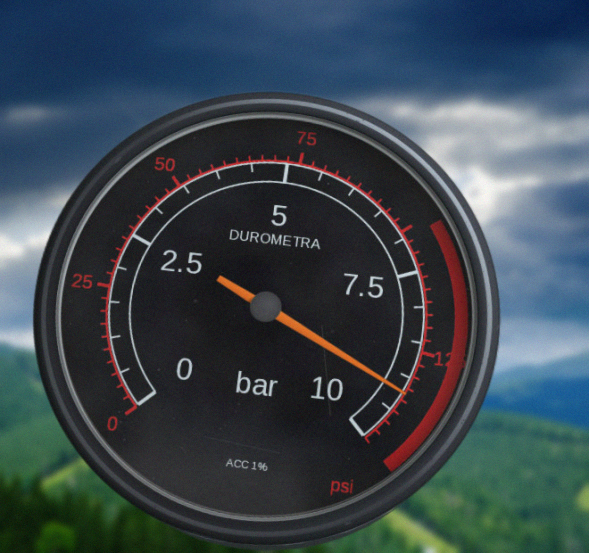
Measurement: 9.25 bar
